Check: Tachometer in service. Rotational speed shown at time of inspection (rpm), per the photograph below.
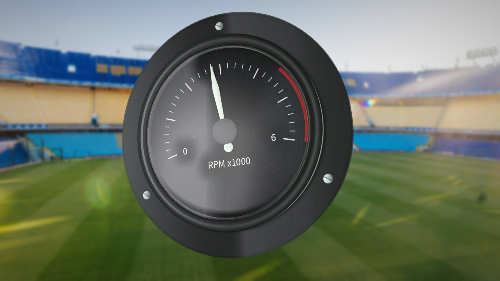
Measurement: 2800 rpm
